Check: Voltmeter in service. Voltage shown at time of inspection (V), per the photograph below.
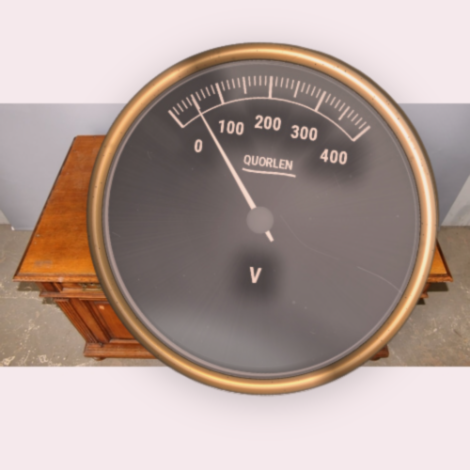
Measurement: 50 V
